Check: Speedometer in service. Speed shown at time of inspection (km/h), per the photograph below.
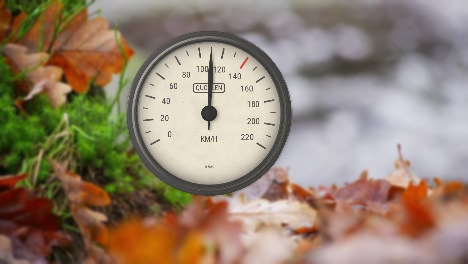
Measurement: 110 km/h
